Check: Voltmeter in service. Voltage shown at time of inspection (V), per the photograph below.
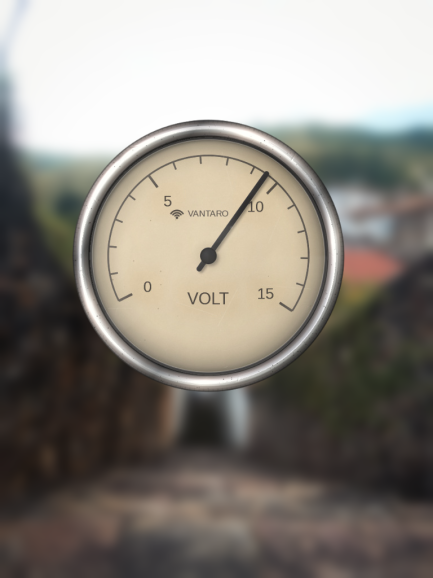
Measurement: 9.5 V
